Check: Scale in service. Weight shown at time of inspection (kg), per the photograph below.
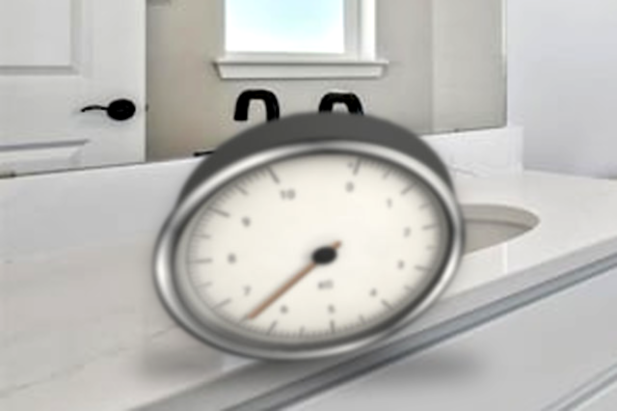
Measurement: 6.5 kg
